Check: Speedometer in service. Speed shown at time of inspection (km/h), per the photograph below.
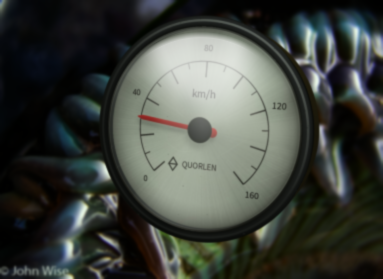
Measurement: 30 km/h
